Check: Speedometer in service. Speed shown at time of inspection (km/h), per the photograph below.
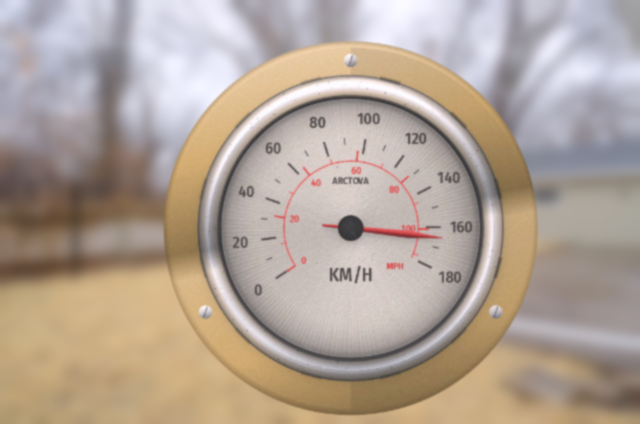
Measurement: 165 km/h
